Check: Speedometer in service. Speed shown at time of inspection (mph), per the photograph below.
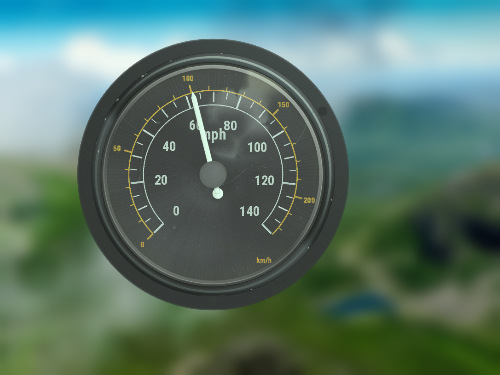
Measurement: 62.5 mph
